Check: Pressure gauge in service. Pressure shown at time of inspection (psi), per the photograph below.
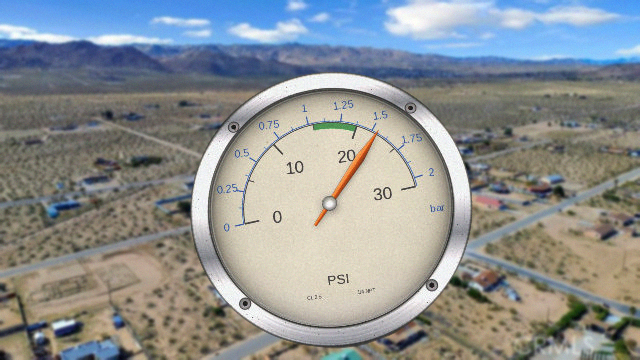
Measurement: 22.5 psi
